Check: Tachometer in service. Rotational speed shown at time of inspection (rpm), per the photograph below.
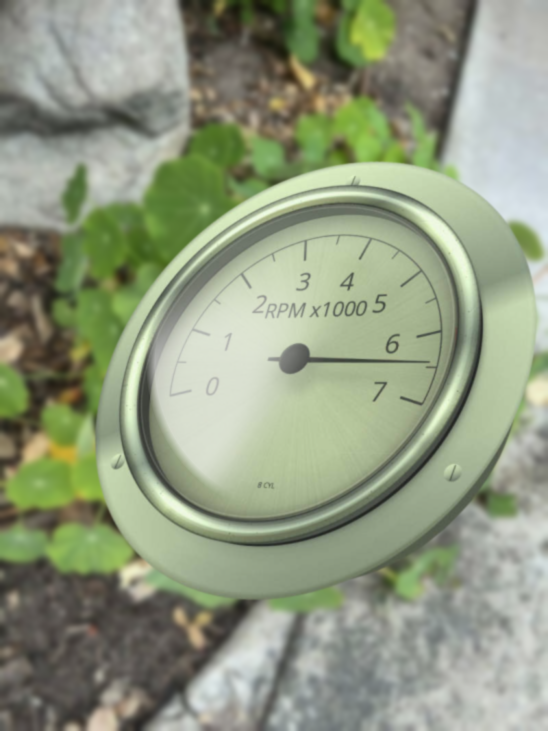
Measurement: 6500 rpm
